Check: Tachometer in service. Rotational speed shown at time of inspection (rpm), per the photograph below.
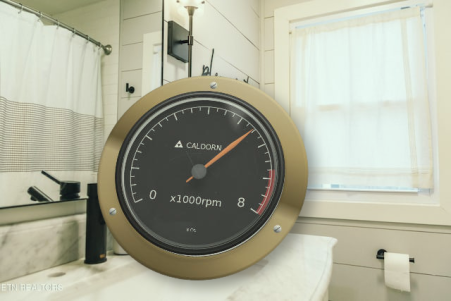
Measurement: 5500 rpm
